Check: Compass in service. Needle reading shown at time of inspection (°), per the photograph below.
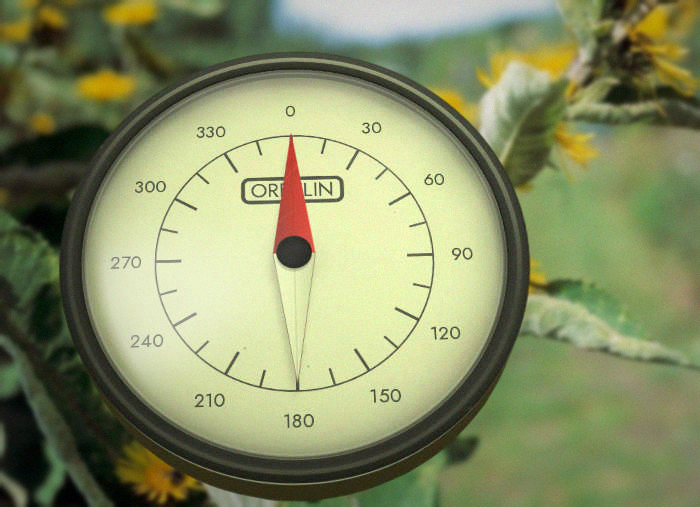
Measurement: 0 °
